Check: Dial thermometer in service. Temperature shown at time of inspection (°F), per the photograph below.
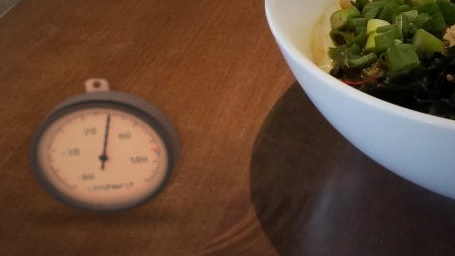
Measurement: 40 °F
